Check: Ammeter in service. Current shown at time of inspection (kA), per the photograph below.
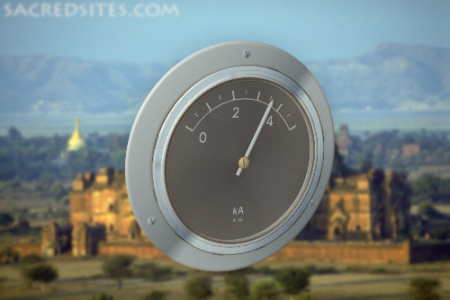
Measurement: 3.5 kA
